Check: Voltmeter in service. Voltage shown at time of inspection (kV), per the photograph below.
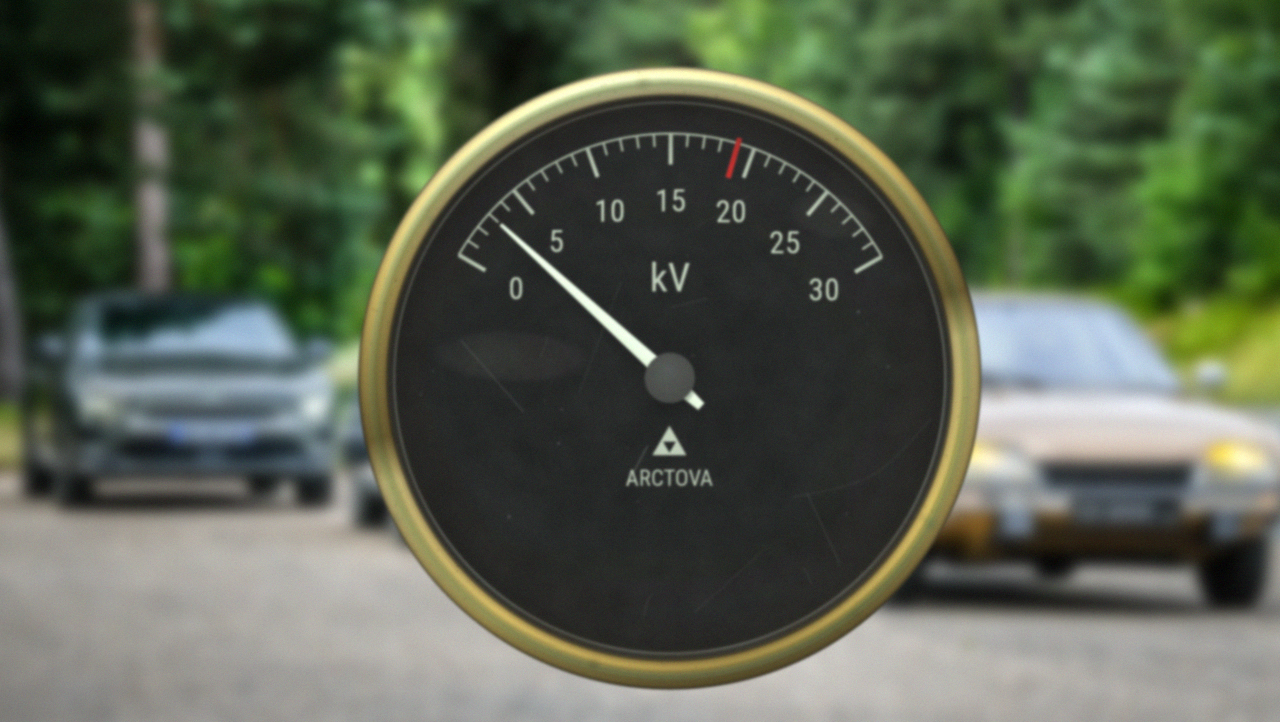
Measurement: 3 kV
